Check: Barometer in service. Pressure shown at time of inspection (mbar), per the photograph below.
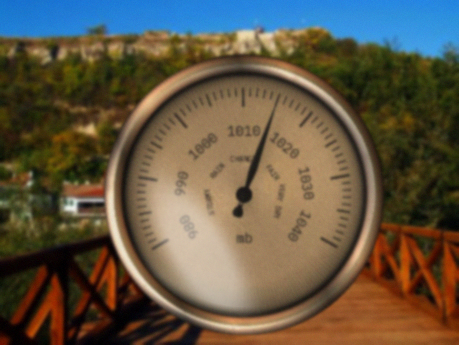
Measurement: 1015 mbar
